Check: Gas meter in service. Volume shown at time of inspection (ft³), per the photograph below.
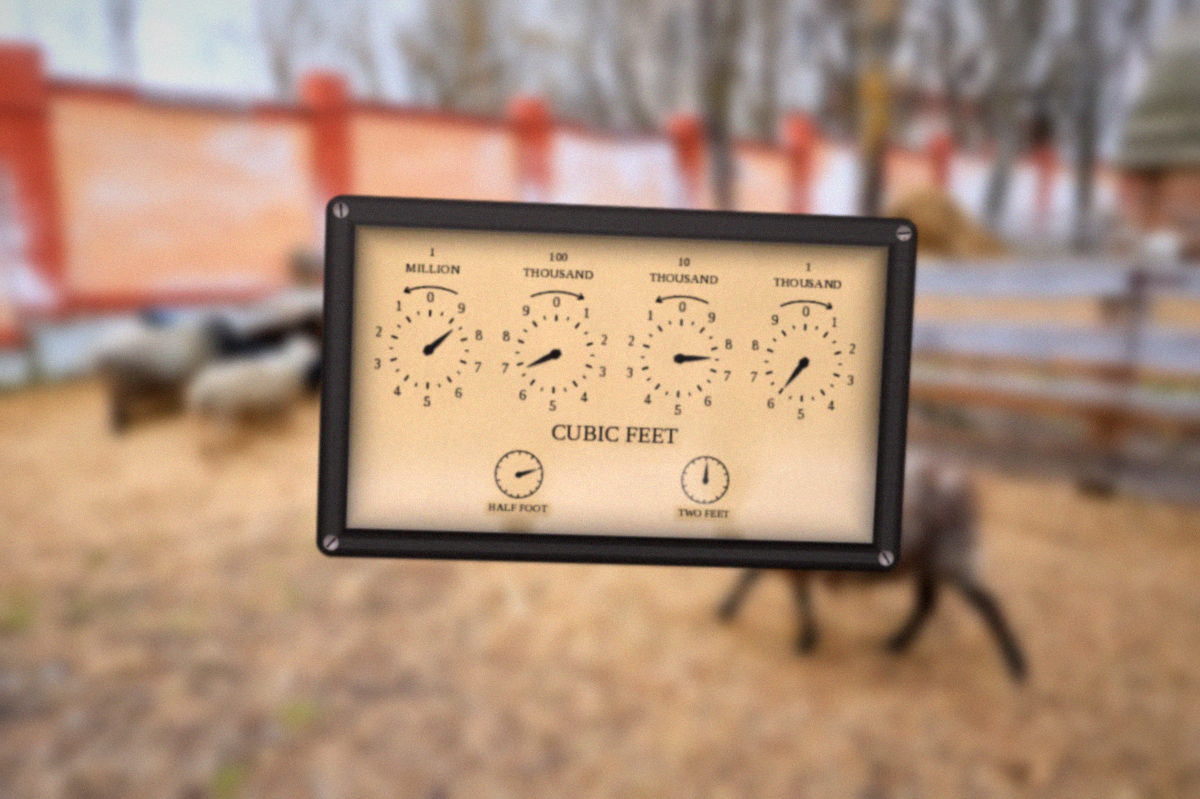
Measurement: 867600 ft³
